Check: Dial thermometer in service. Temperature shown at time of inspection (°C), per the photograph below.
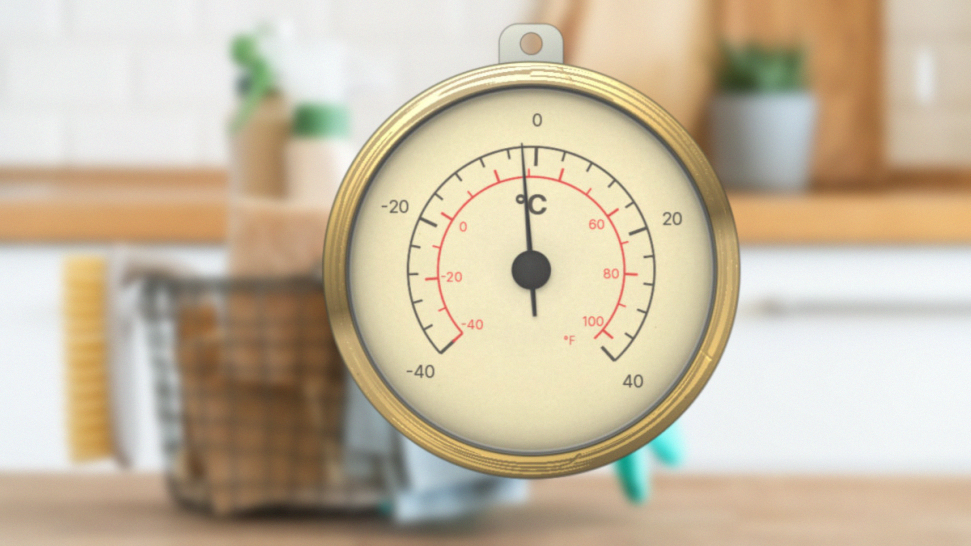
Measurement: -2 °C
